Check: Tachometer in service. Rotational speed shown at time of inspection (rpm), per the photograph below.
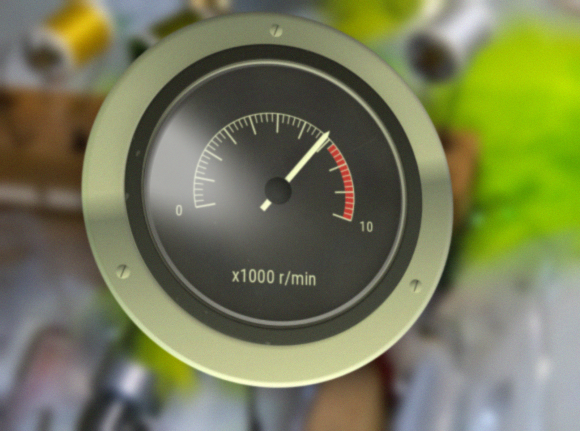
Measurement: 6800 rpm
